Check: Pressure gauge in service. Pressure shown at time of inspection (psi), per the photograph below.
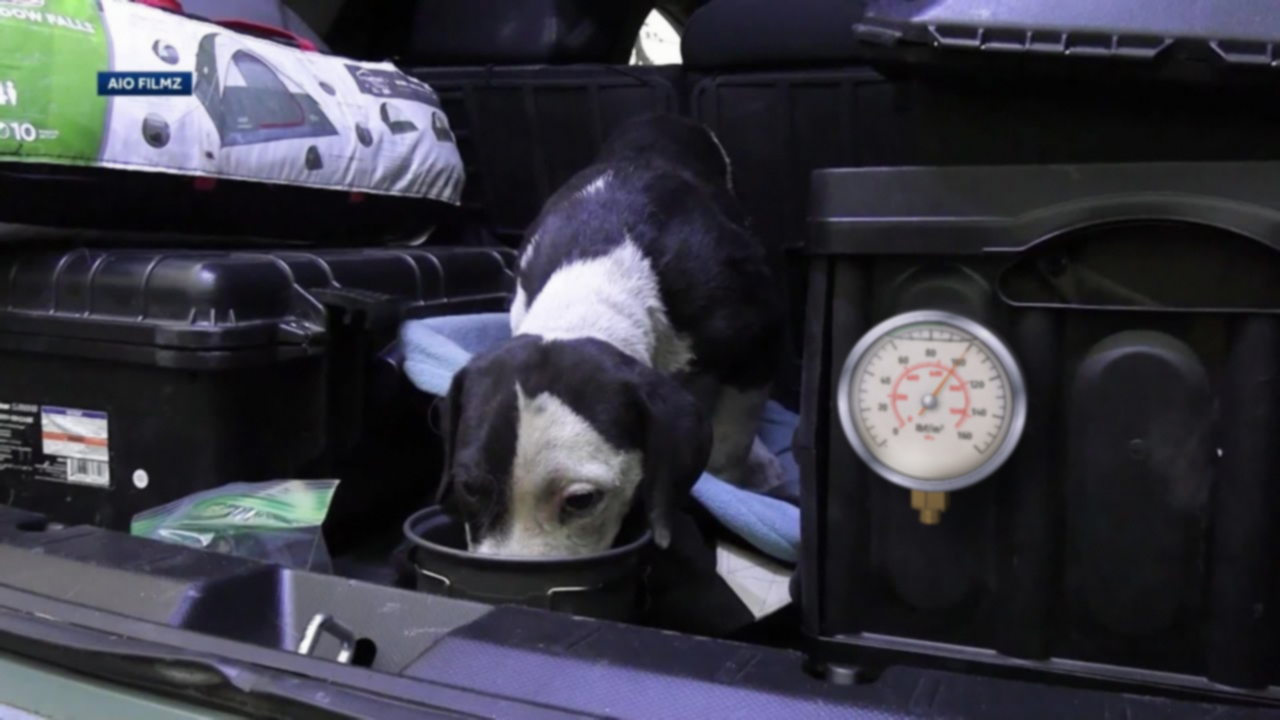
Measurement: 100 psi
